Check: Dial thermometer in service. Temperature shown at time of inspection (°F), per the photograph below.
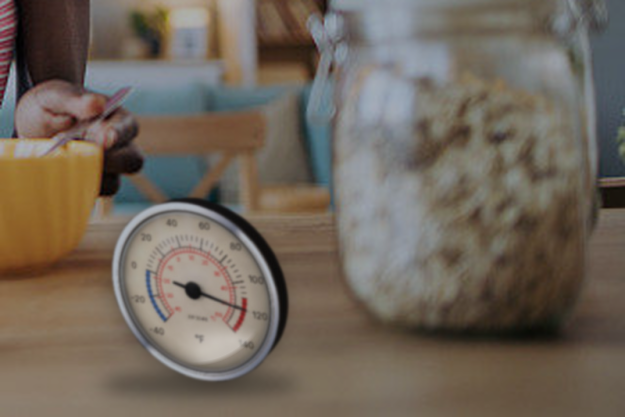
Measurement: 120 °F
